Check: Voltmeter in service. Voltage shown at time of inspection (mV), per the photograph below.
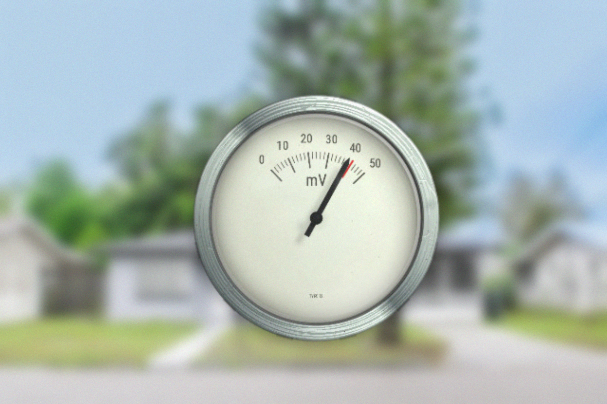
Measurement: 40 mV
